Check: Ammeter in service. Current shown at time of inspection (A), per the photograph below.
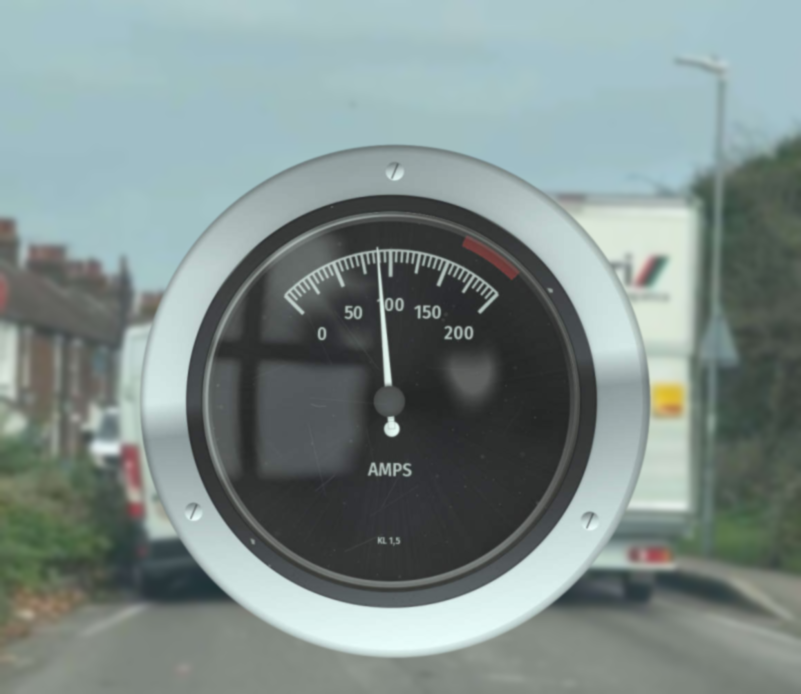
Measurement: 90 A
